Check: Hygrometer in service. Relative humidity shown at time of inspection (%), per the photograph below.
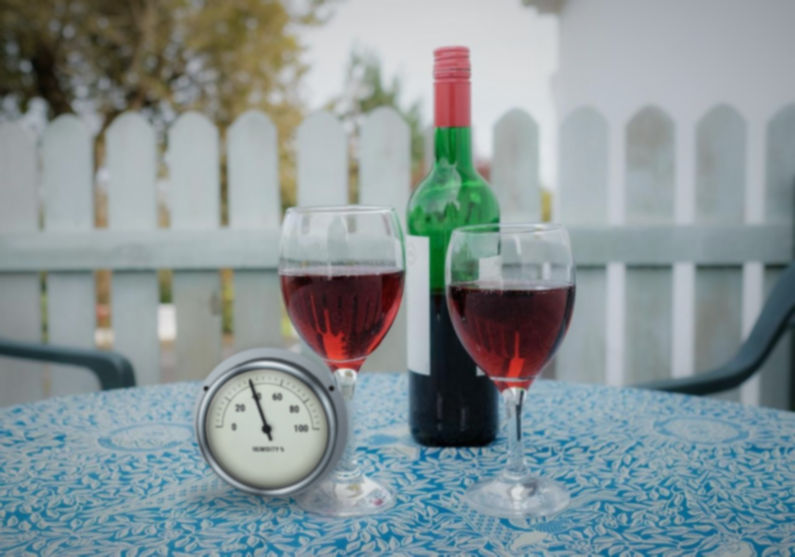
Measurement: 40 %
